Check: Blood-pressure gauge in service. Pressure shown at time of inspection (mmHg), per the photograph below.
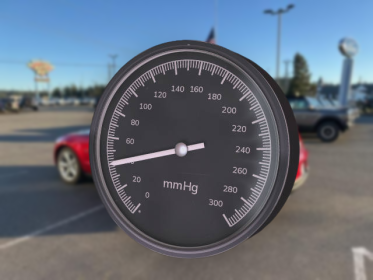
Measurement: 40 mmHg
